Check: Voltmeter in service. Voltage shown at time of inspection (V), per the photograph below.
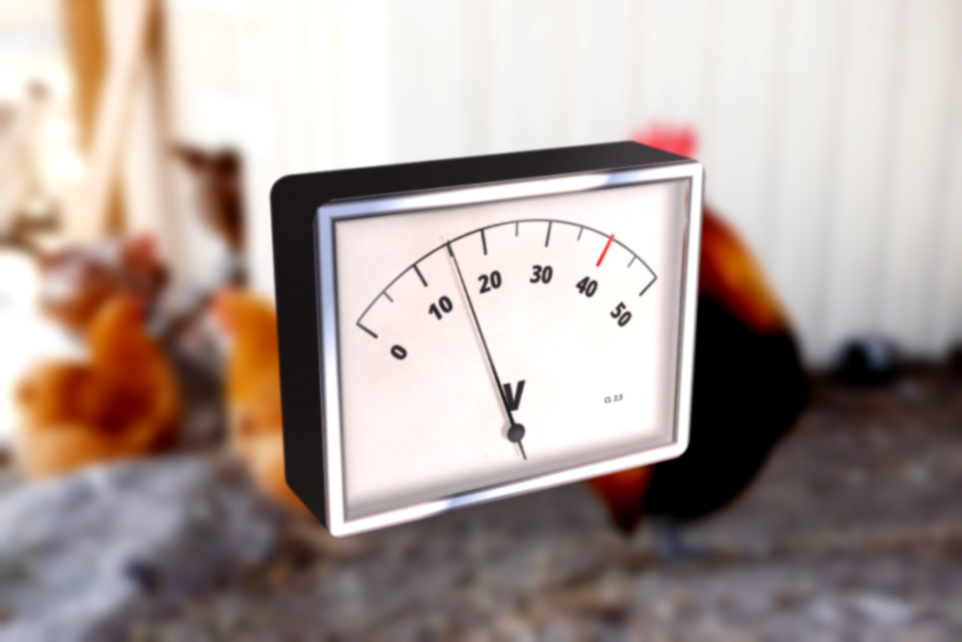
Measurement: 15 V
